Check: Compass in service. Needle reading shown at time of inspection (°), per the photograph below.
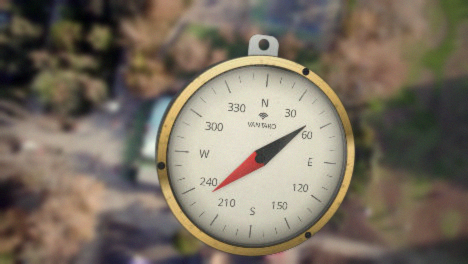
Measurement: 230 °
